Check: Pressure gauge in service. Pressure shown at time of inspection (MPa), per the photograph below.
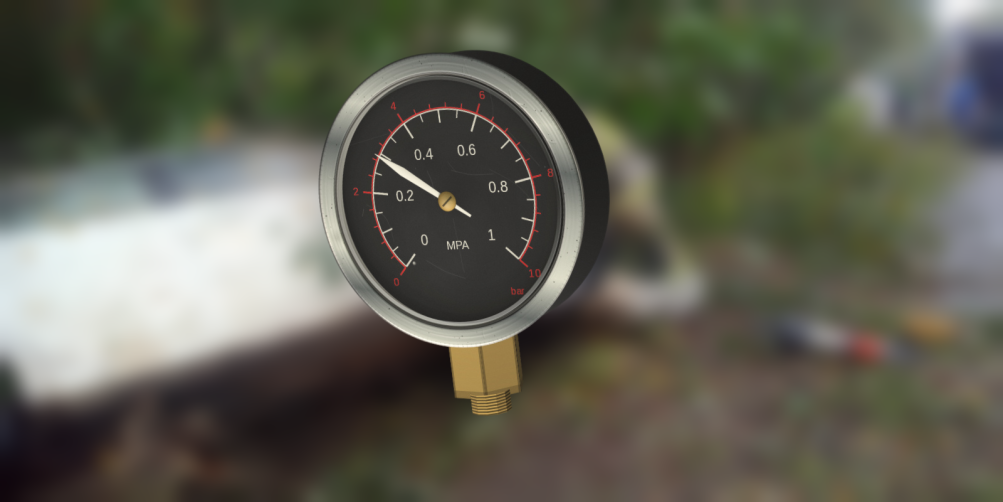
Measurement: 0.3 MPa
